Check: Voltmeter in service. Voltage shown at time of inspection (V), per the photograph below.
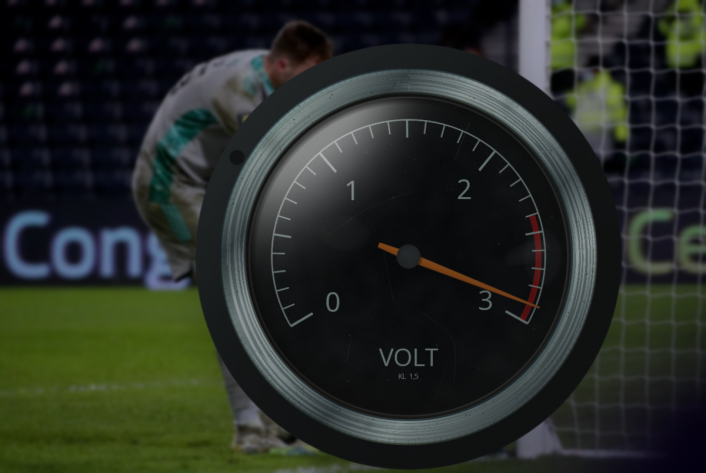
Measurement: 2.9 V
